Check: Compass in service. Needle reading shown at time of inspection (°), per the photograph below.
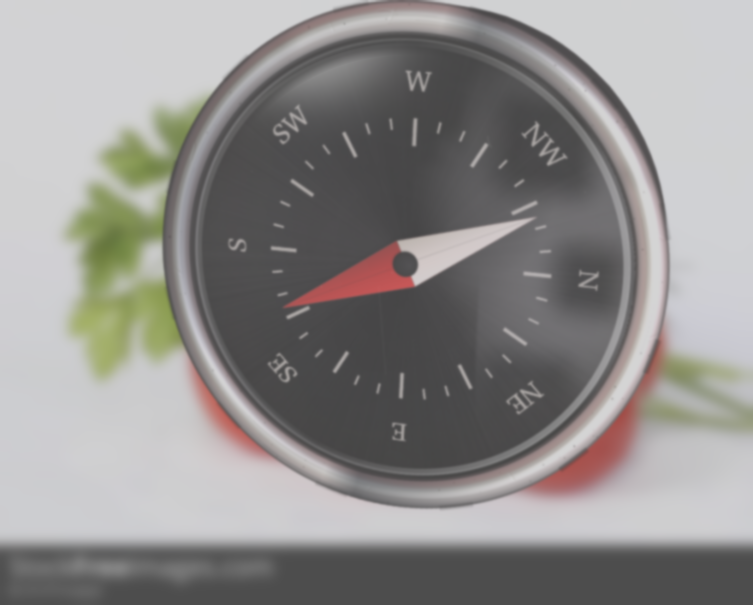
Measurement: 155 °
